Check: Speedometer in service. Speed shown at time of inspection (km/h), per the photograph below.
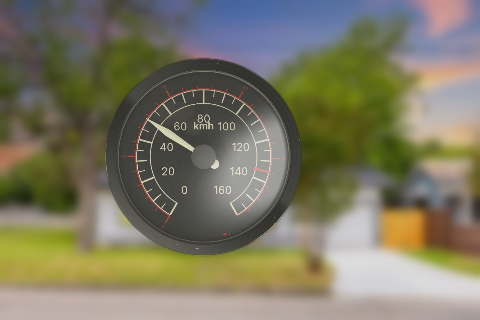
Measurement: 50 km/h
